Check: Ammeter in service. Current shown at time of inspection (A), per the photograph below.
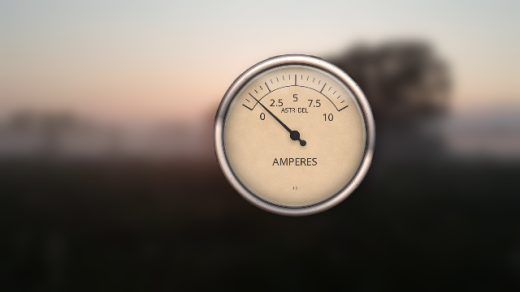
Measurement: 1 A
